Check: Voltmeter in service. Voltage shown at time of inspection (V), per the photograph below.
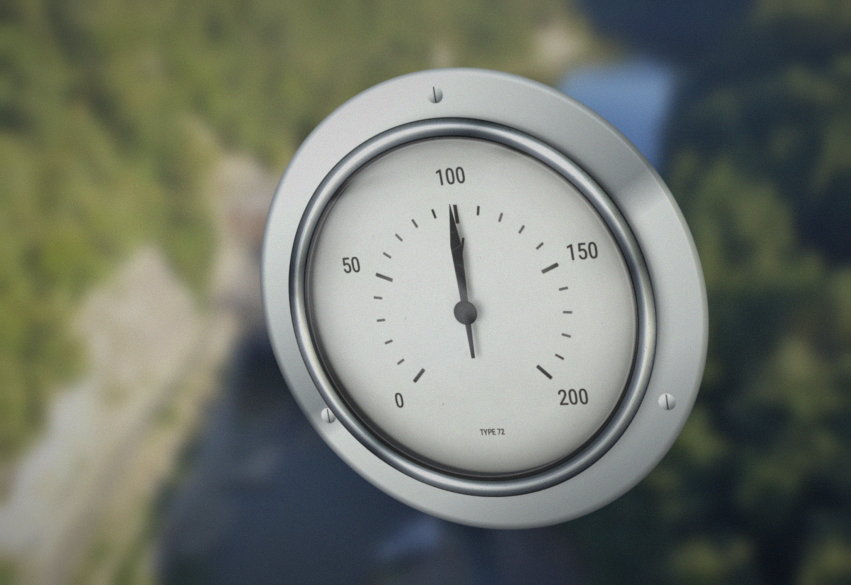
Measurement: 100 V
